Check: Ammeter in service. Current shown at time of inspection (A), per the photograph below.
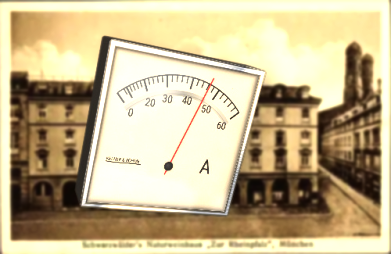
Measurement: 46 A
